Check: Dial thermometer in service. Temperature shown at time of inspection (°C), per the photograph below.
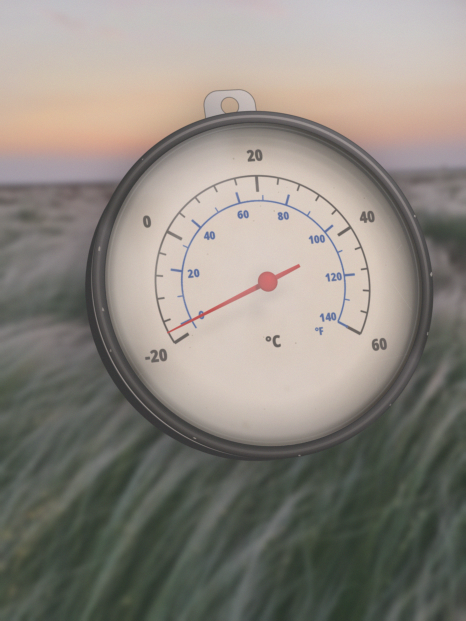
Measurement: -18 °C
